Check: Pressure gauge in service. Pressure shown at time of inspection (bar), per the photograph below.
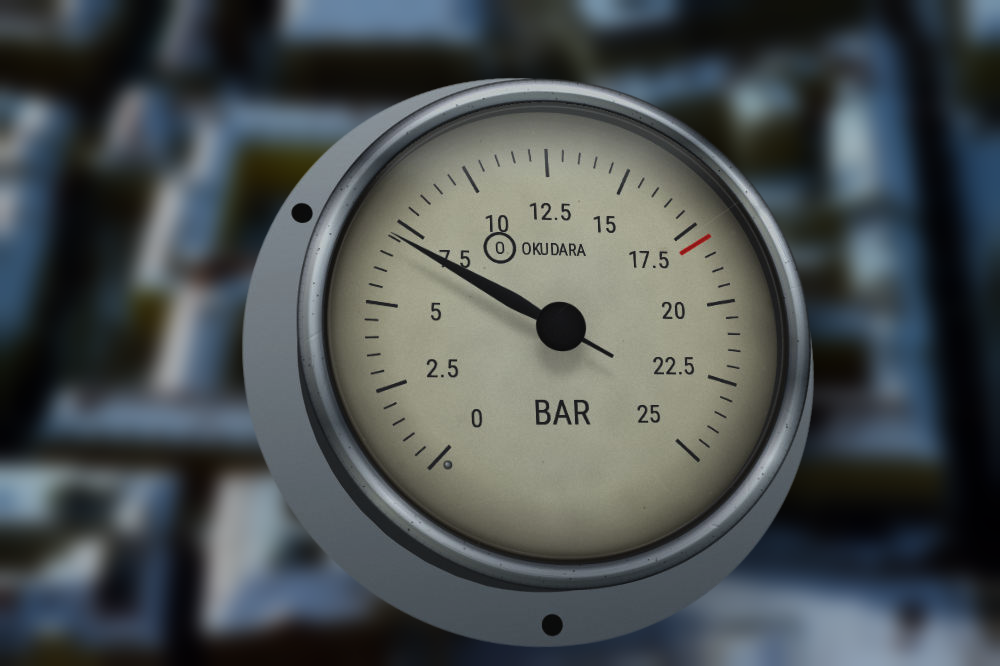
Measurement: 7 bar
